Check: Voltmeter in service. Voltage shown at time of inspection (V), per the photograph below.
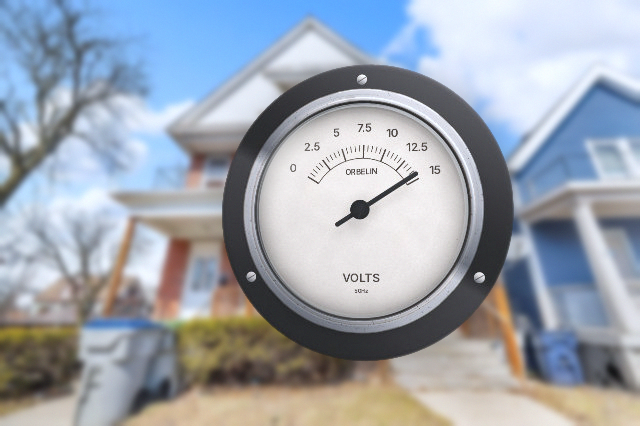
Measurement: 14.5 V
